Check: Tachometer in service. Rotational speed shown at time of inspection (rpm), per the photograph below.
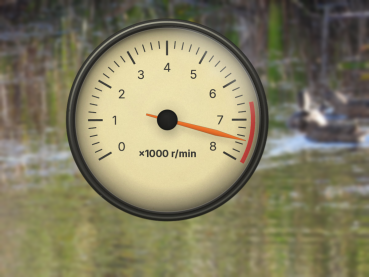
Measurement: 7500 rpm
